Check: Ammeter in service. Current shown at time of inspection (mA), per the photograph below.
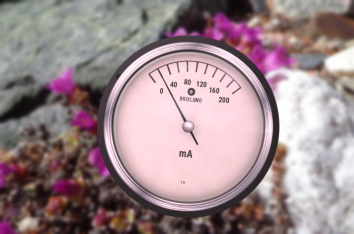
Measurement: 20 mA
